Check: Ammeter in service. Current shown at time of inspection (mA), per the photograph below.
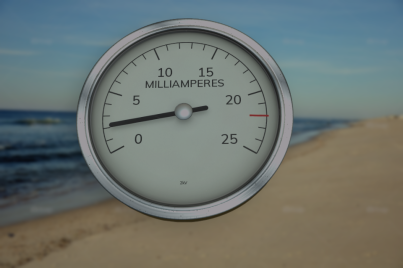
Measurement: 2 mA
